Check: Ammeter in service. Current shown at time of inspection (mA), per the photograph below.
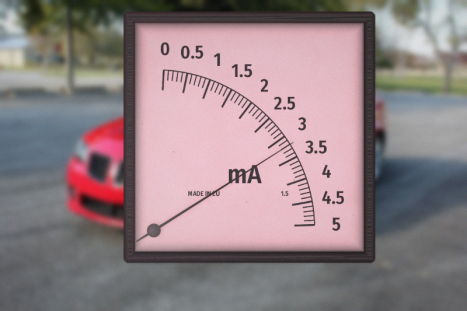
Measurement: 3.2 mA
